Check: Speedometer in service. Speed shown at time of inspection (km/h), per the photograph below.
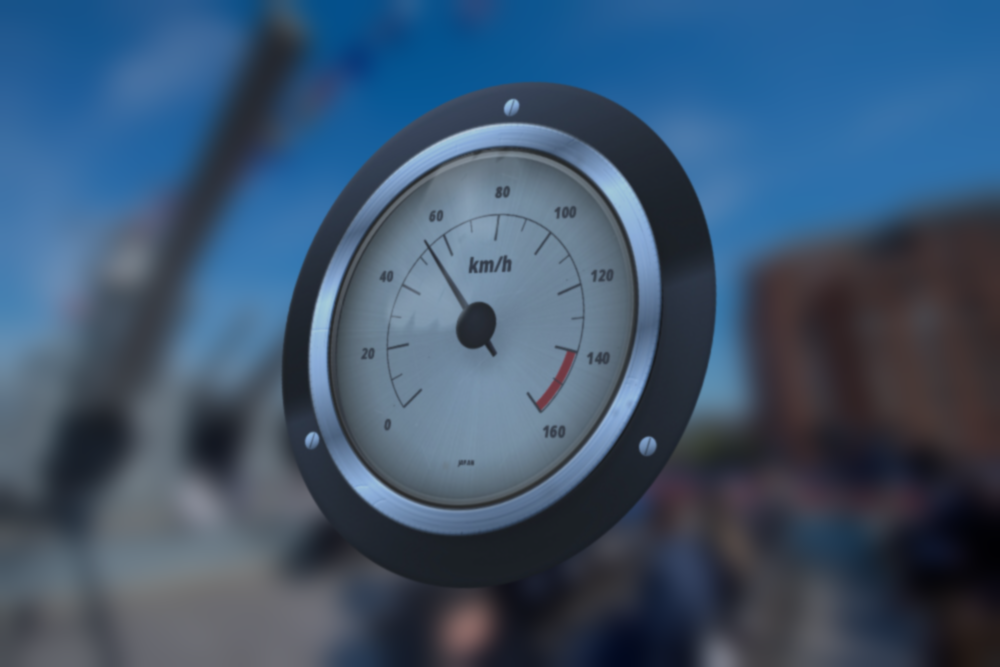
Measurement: 55 km/h
